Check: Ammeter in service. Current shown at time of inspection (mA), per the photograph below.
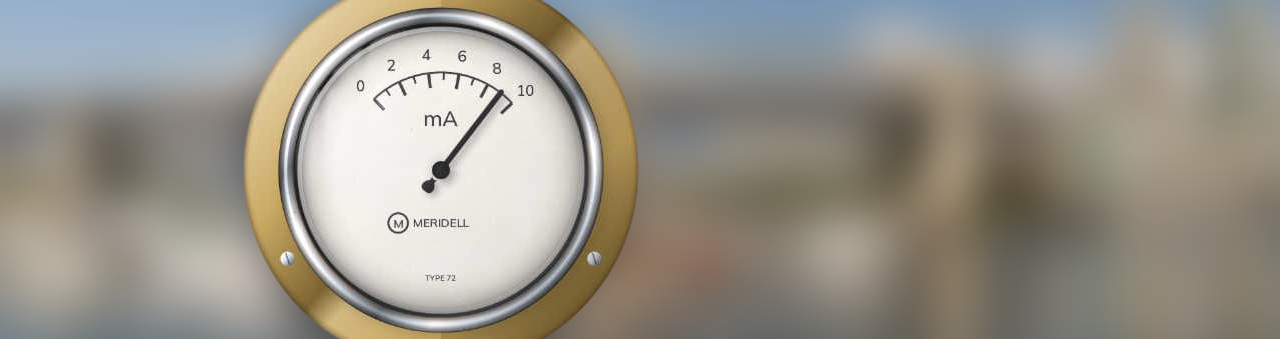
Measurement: 9 mA
